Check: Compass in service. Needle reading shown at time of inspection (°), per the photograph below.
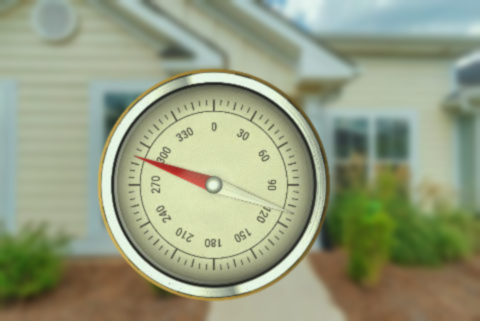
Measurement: 290 °
